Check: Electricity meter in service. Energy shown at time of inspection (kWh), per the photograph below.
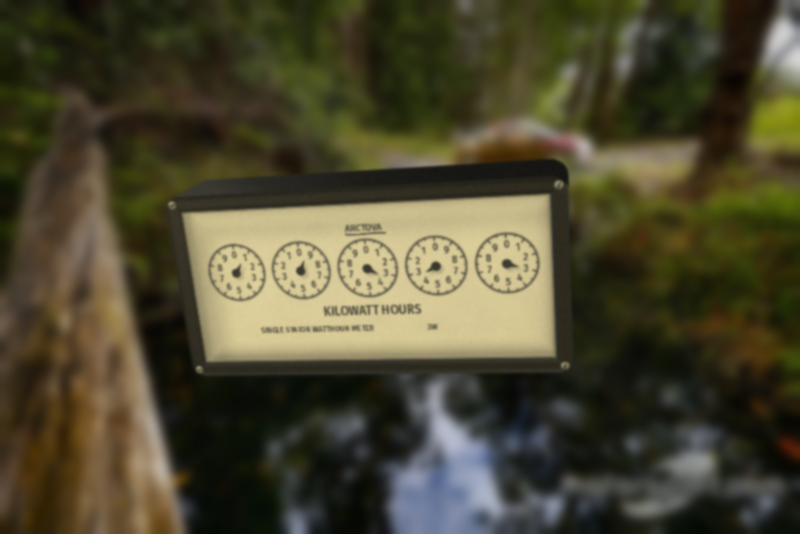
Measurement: 9333 kWh
